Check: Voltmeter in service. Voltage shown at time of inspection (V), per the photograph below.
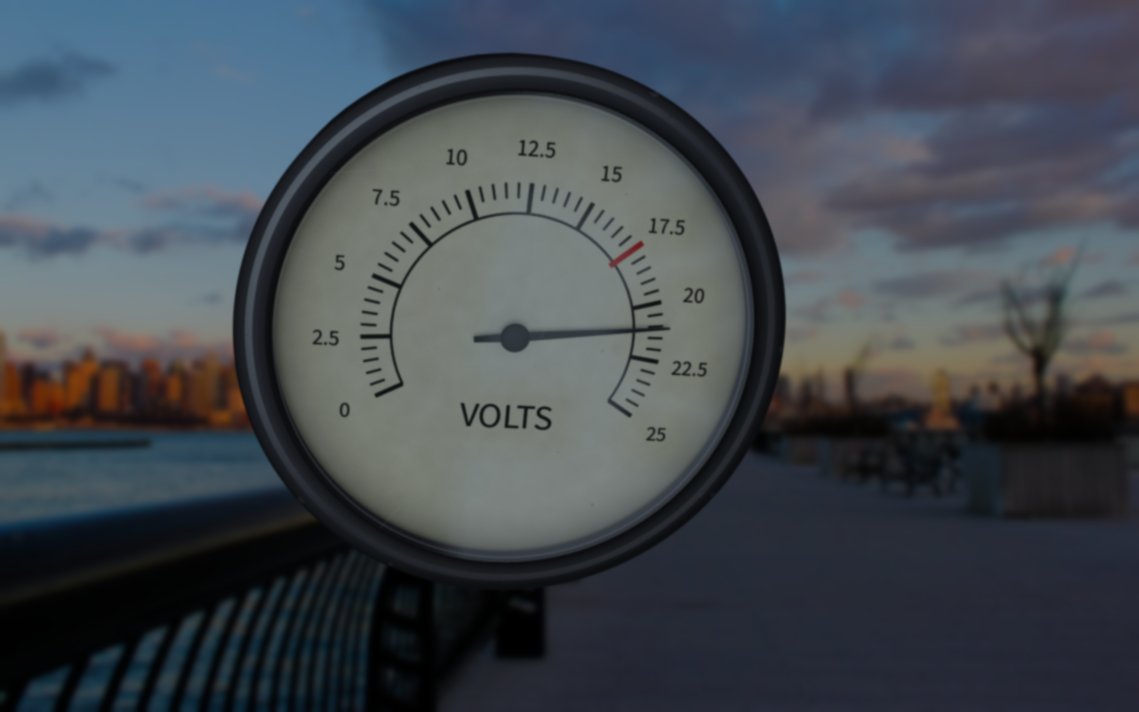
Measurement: 21 V
